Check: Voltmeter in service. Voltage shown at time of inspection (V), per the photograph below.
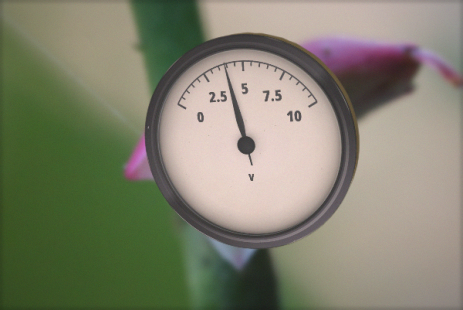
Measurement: 4 V
